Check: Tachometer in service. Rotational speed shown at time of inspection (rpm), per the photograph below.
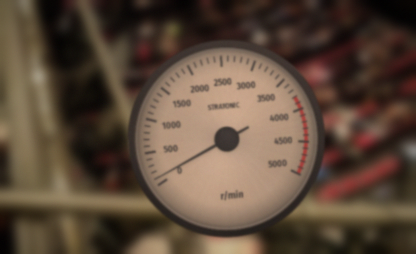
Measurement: 100 rpm
